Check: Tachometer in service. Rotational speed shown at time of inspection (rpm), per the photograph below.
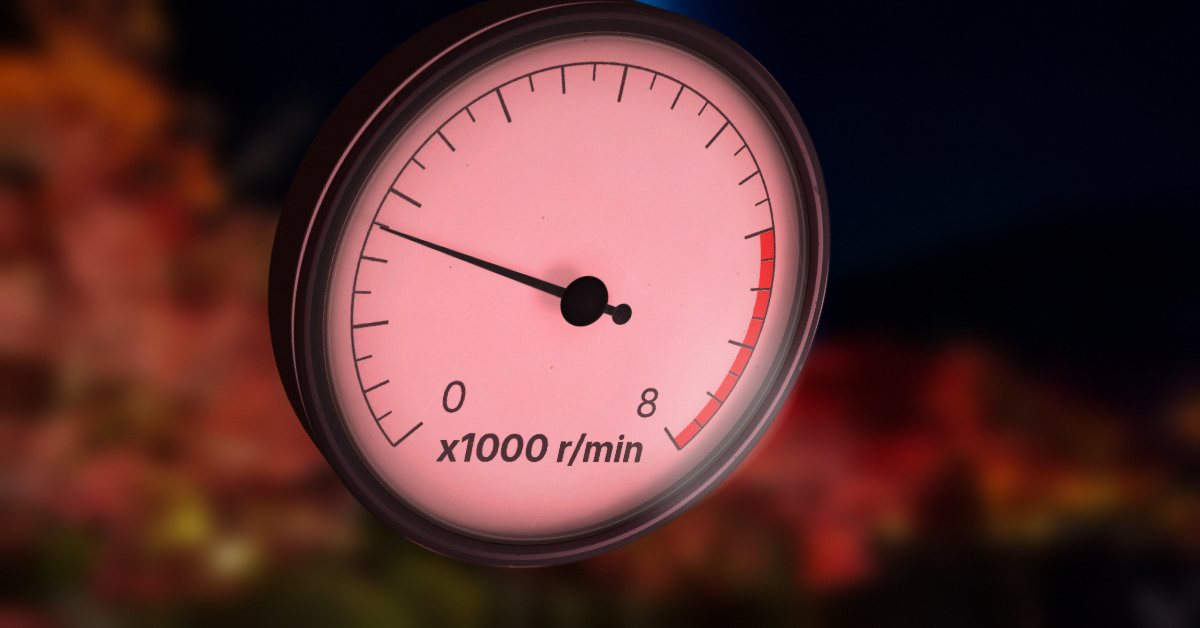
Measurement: 1750 rpm
